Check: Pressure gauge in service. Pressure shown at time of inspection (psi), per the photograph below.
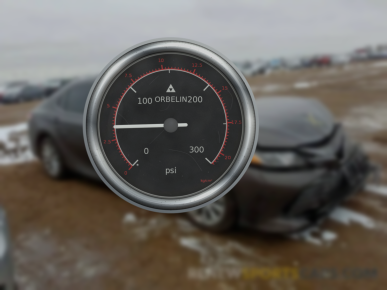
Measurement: 50 psi
